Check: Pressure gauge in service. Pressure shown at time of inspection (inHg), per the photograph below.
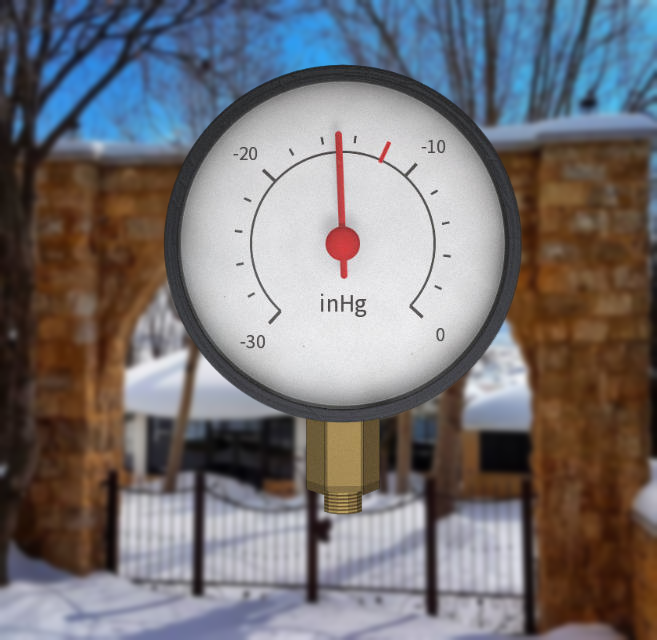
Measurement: -15 inHg
